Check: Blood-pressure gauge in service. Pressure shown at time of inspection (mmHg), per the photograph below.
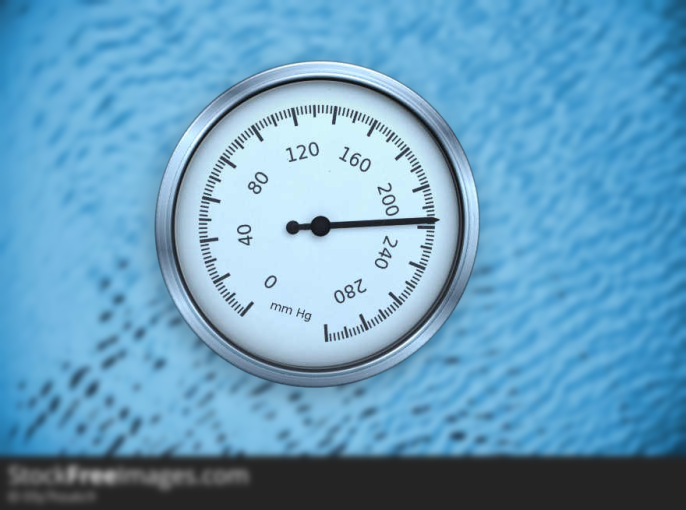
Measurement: 216 mmHg
